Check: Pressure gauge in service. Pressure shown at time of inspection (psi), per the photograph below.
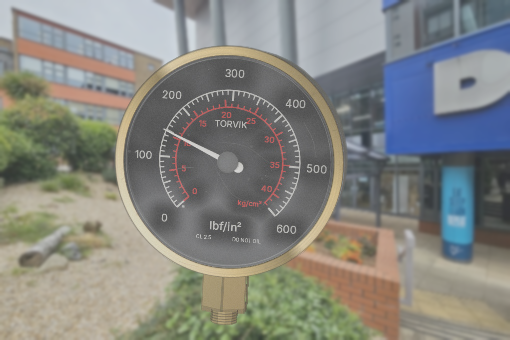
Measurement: 150 psi
